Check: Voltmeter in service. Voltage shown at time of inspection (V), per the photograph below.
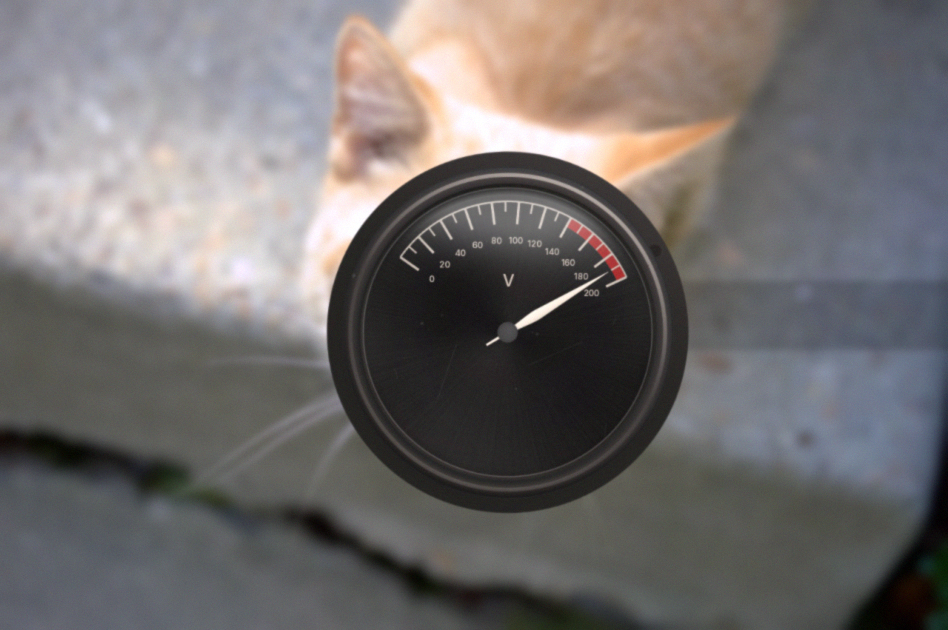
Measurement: 190 V
